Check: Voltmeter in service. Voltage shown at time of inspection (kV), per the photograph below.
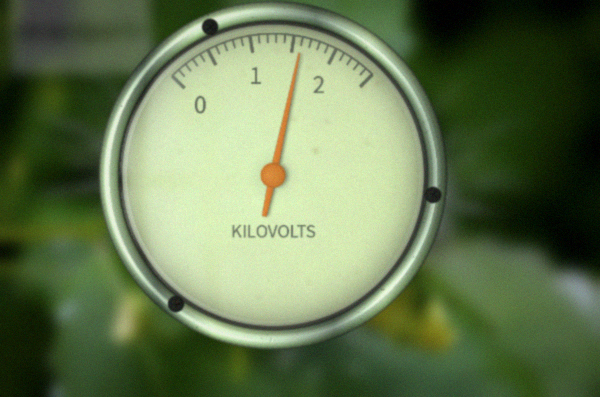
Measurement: 1.6 kV
